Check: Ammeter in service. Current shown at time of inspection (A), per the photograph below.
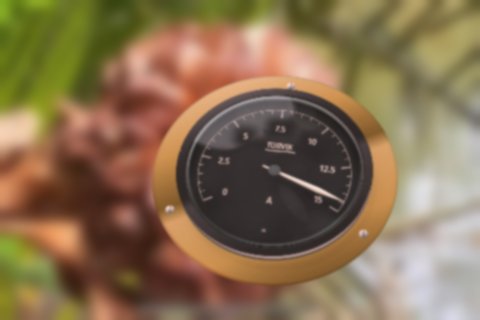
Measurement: 14.5 A
